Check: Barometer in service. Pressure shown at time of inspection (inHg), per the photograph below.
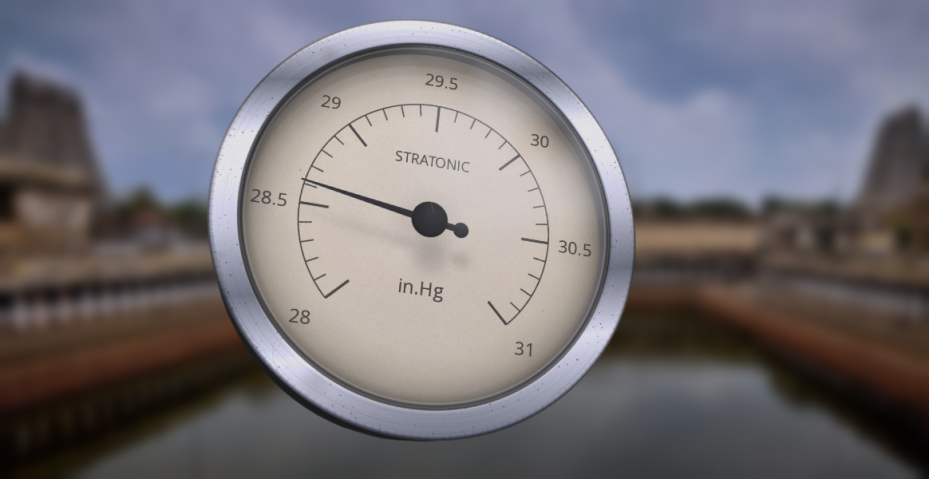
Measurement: 28.6 inHg
